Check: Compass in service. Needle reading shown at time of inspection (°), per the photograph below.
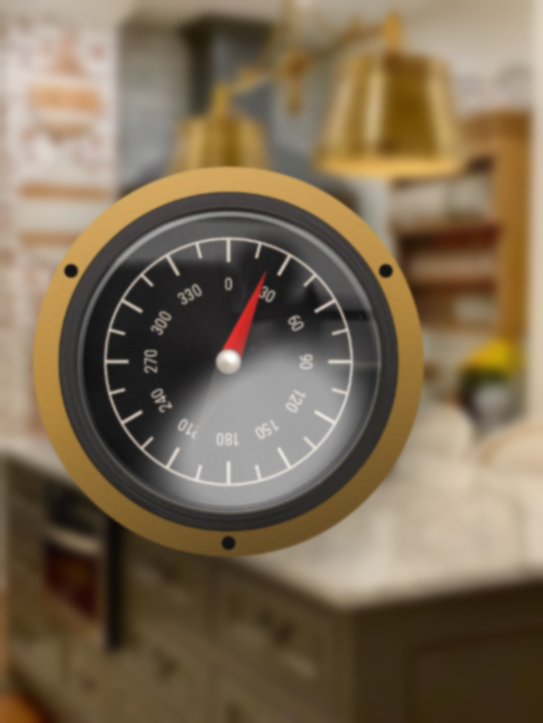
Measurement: 22.5 °
